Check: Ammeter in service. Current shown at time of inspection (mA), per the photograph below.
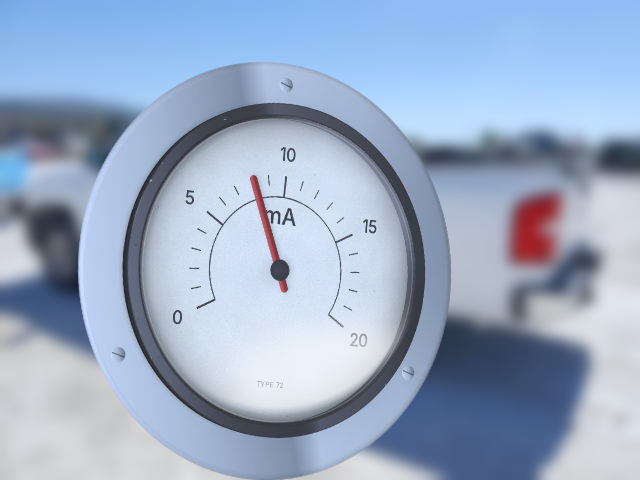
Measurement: 8 mA
